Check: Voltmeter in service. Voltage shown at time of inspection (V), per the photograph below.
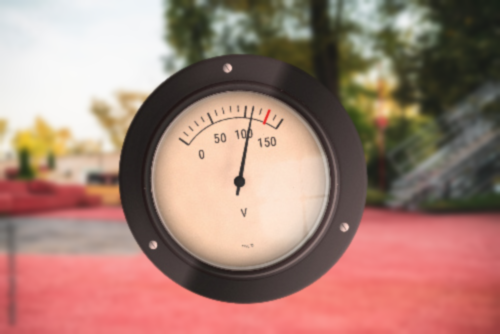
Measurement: 110 V
